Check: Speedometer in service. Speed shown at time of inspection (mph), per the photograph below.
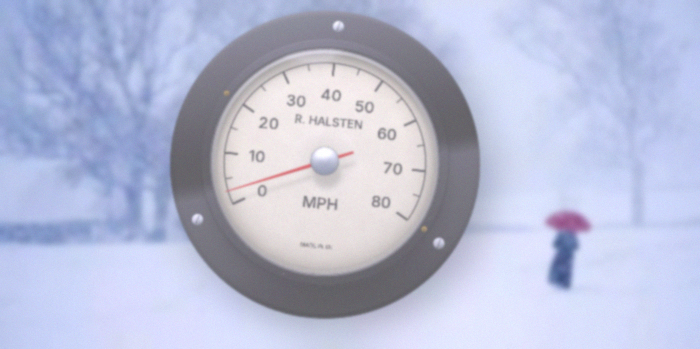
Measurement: 2.5 mph
